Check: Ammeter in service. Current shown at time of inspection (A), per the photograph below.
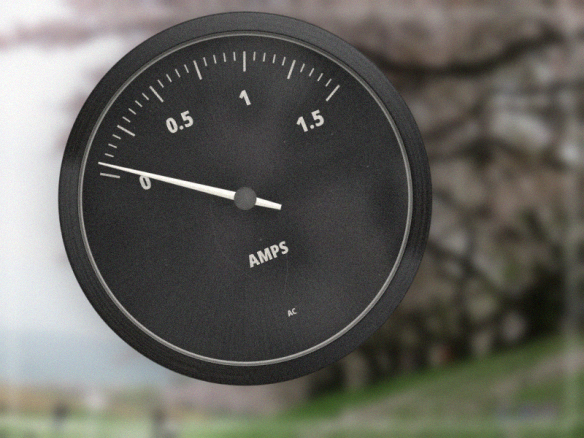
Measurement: 0.05 A
